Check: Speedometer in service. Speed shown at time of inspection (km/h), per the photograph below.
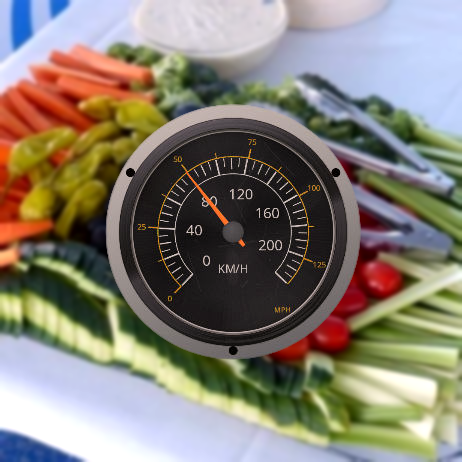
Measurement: 80 km/h
